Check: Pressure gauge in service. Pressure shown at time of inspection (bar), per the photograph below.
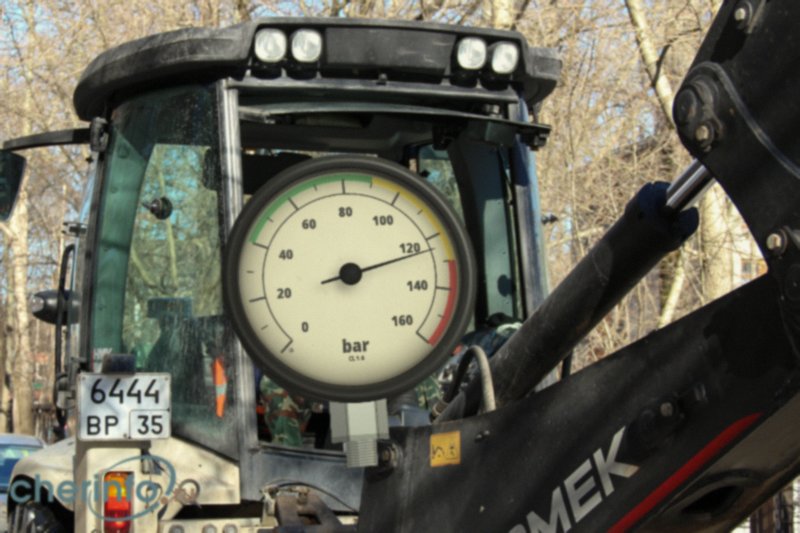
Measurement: 125 bar
